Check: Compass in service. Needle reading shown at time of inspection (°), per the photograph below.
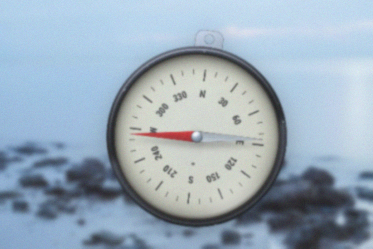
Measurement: 265 °
